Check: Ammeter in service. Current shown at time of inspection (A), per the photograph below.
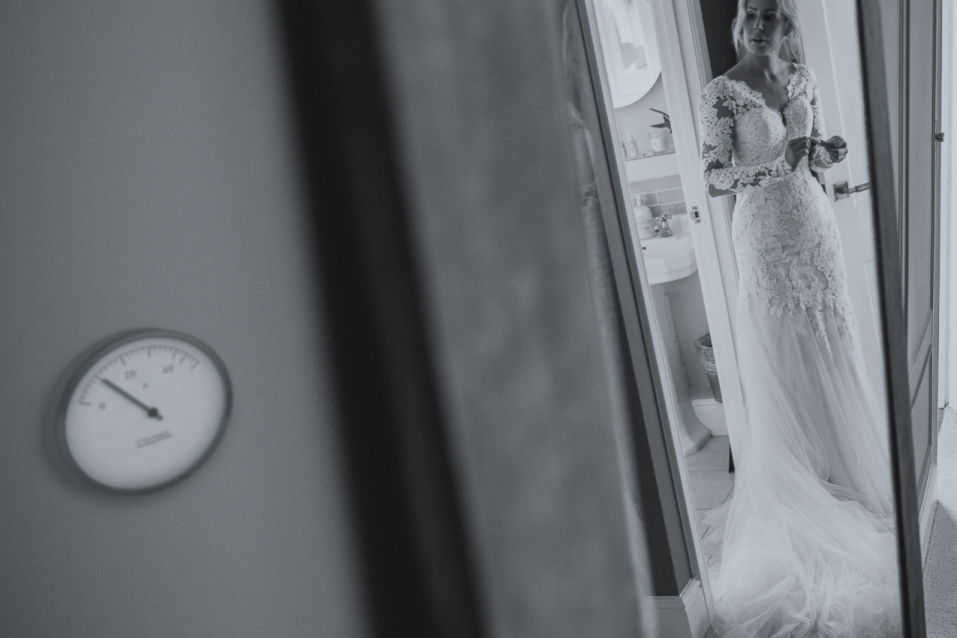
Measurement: 10 A
